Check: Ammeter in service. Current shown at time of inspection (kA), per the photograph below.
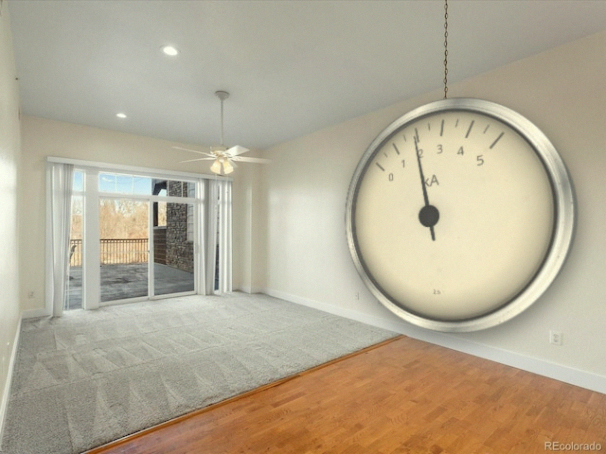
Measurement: 2 kA
